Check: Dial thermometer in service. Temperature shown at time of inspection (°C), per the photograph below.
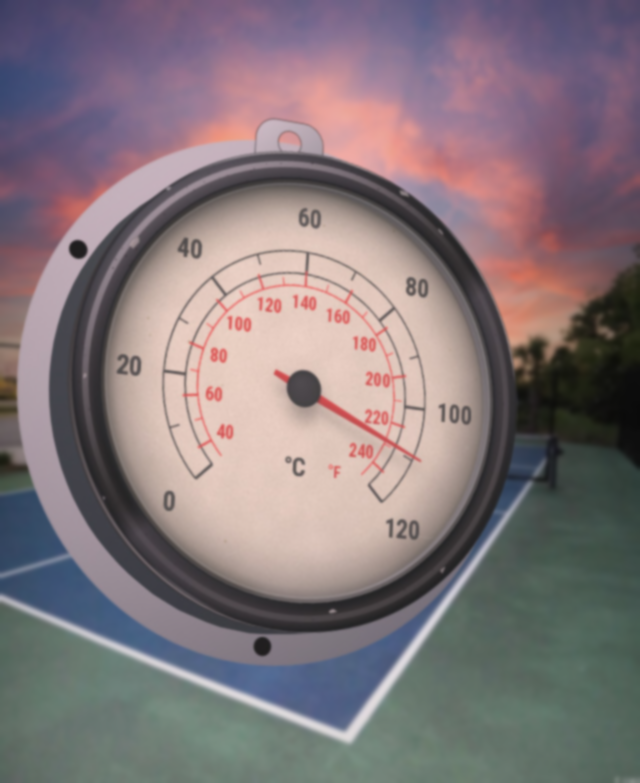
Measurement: 110 °C
